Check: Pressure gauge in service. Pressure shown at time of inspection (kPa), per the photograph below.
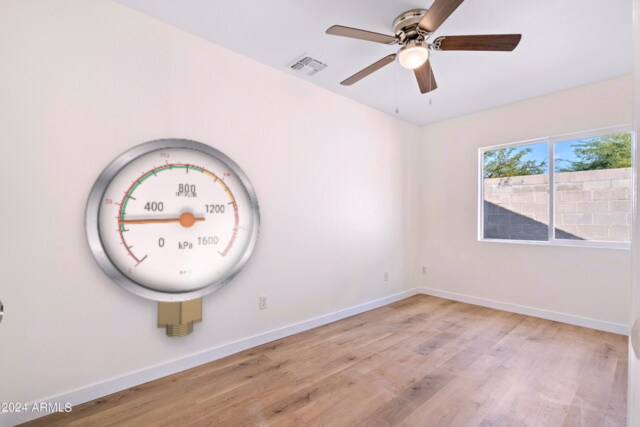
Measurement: 250 kPa
